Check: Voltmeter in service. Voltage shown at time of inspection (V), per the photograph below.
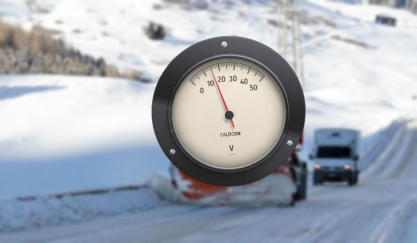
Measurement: 15 V
